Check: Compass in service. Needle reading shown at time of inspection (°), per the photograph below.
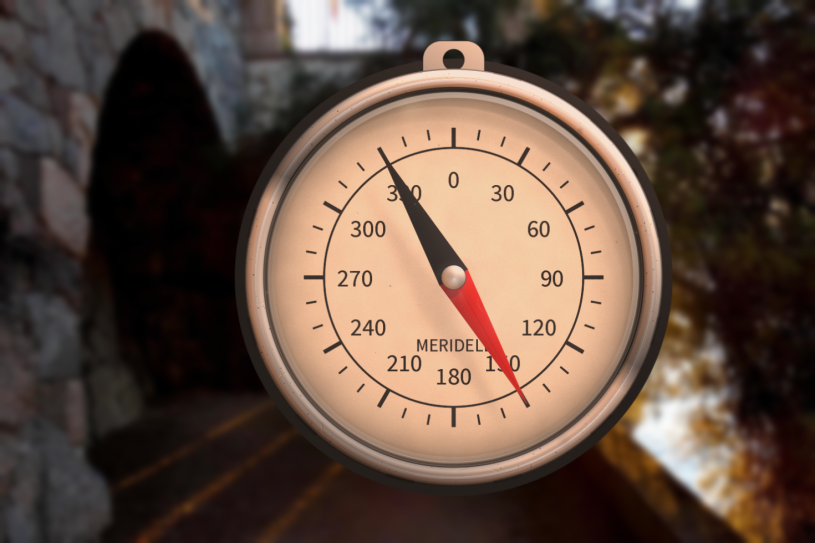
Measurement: 150 °
